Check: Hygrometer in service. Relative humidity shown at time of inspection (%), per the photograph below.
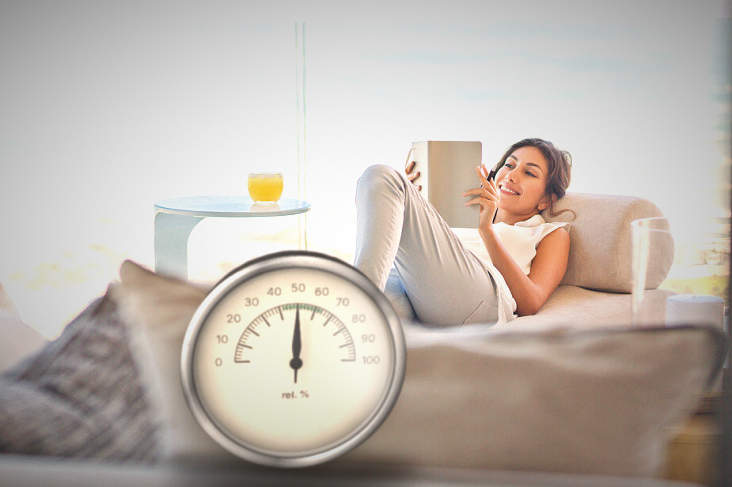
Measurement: 50 %
